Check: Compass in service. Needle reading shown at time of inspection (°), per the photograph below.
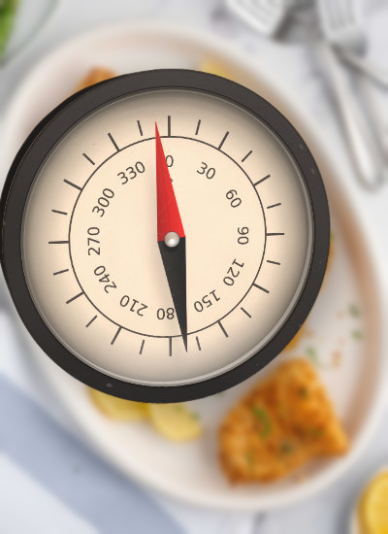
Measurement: 352.5 °
